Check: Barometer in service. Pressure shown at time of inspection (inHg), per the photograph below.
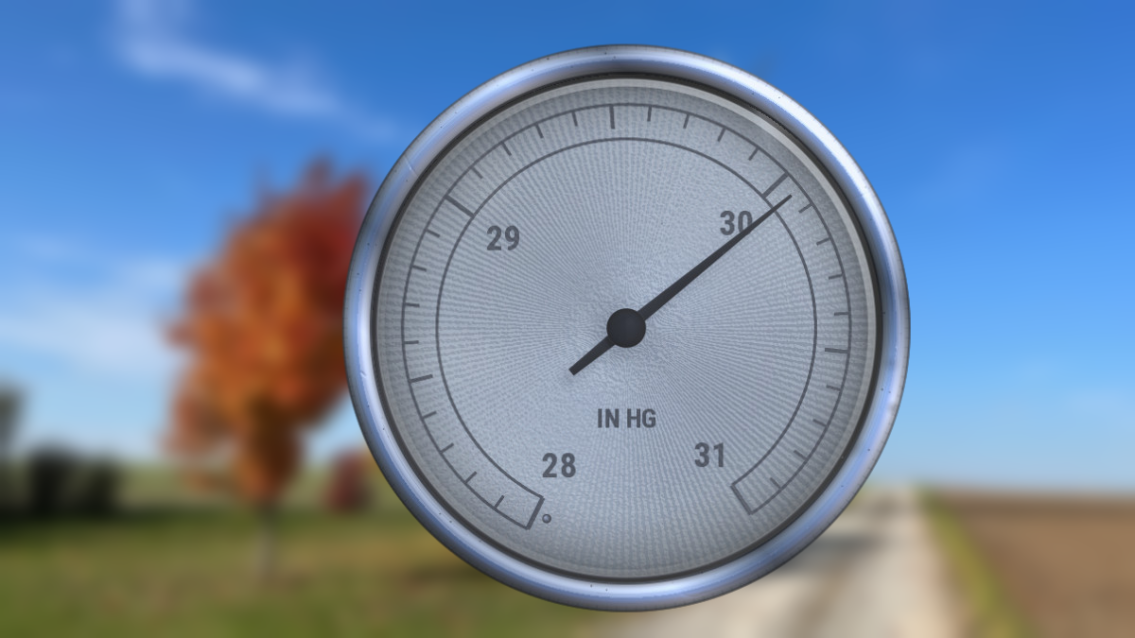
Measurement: 30.05 inHg
